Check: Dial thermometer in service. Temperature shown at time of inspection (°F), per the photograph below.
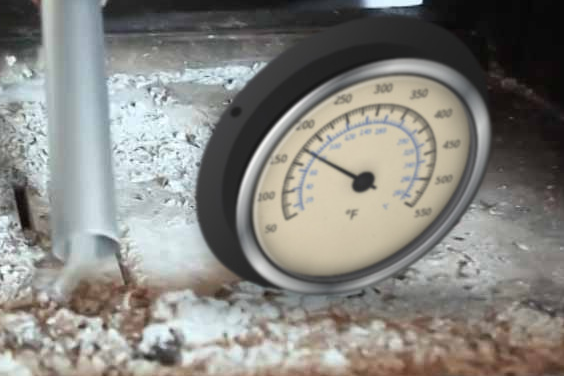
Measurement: 175 °F
